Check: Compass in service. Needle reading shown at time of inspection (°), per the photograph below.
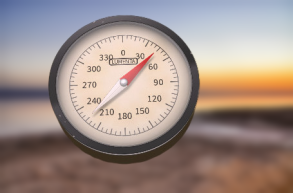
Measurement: 45 °
